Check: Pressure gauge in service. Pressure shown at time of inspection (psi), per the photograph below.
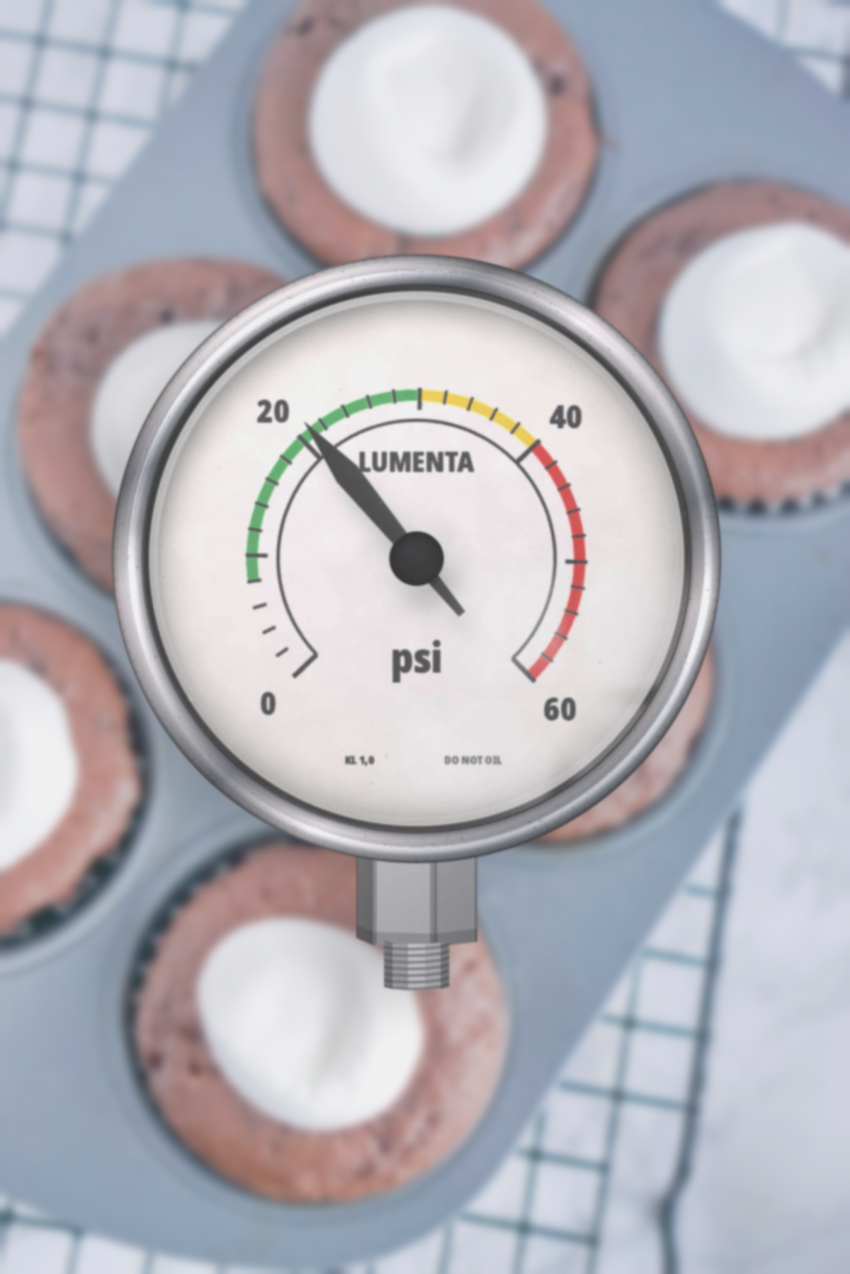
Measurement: 21 psi
